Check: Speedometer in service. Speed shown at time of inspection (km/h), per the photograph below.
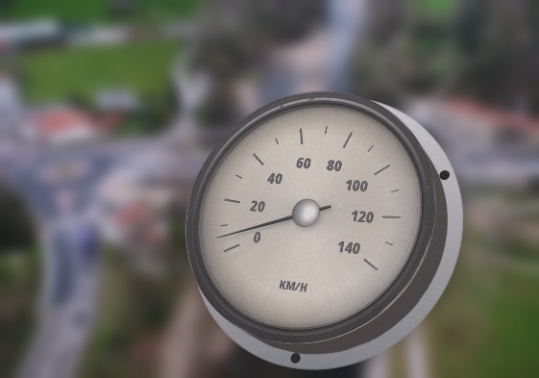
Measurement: 5 km/h
